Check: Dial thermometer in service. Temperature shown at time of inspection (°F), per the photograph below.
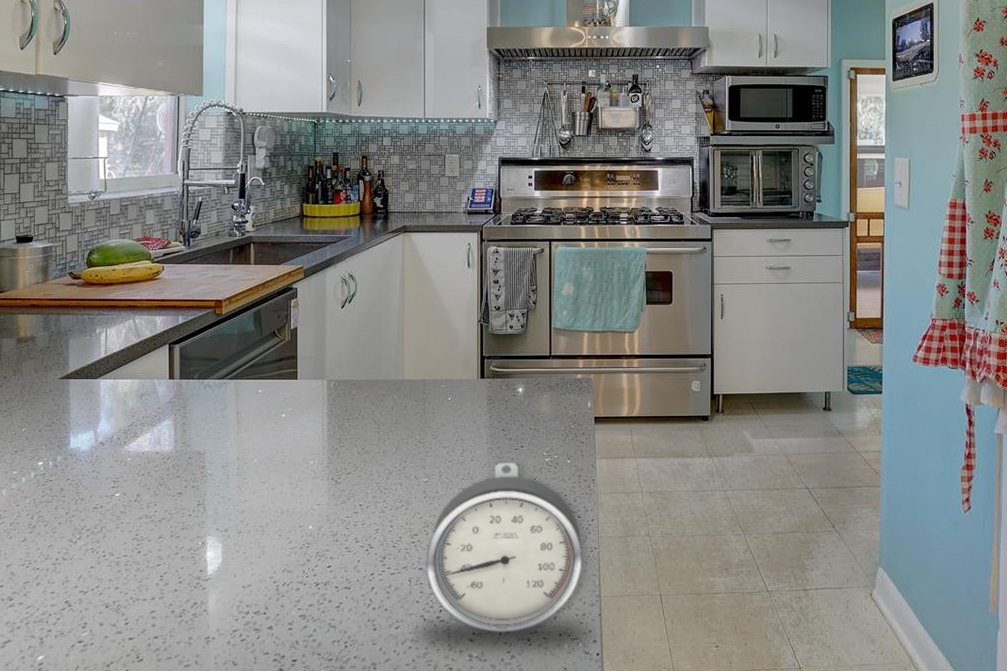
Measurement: -40 °F
